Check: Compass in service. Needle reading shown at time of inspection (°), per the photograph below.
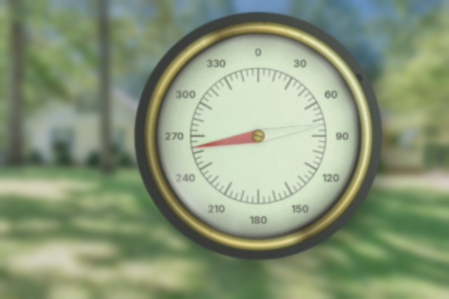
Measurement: 260 °
